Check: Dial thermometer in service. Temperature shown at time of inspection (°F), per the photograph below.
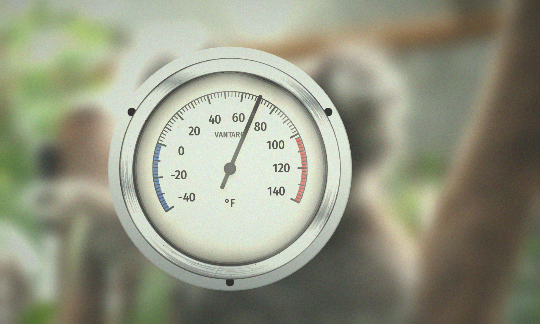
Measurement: 70 °F
